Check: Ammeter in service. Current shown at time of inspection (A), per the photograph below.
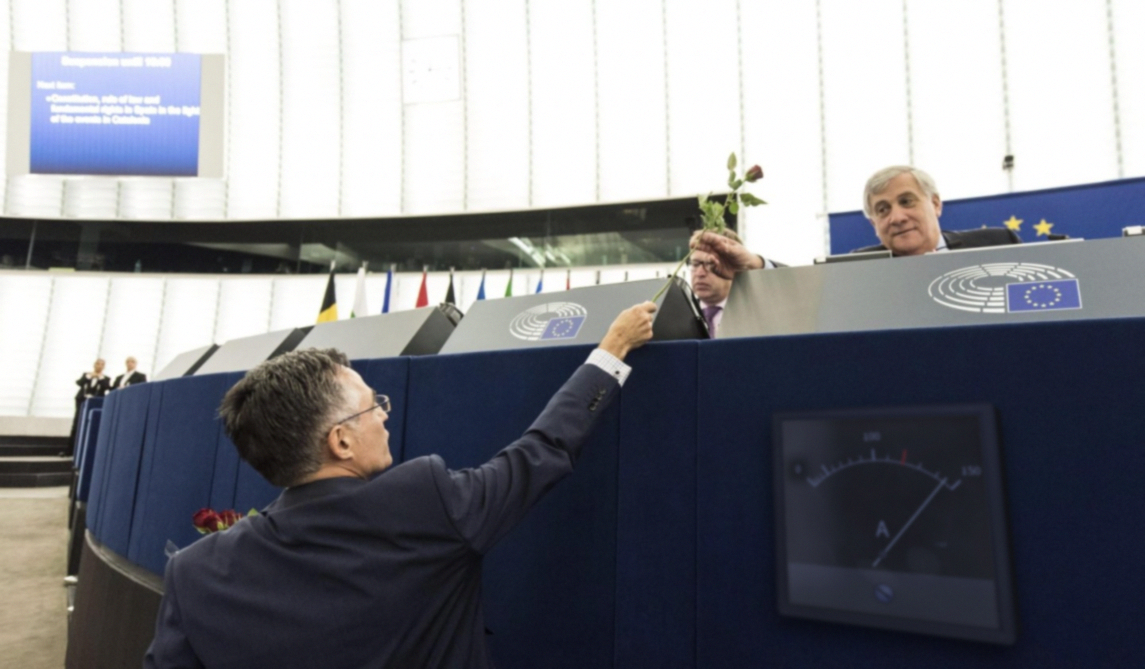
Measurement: 145 A
